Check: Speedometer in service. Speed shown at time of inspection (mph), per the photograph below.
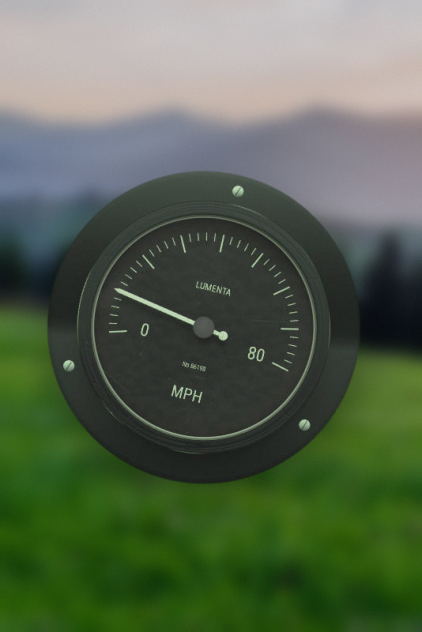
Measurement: 10 mph
